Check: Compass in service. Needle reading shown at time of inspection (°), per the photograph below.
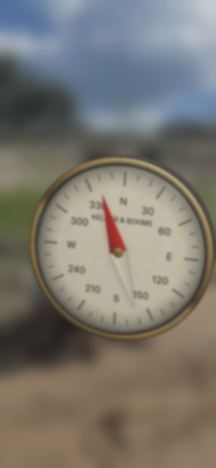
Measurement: 340 °
